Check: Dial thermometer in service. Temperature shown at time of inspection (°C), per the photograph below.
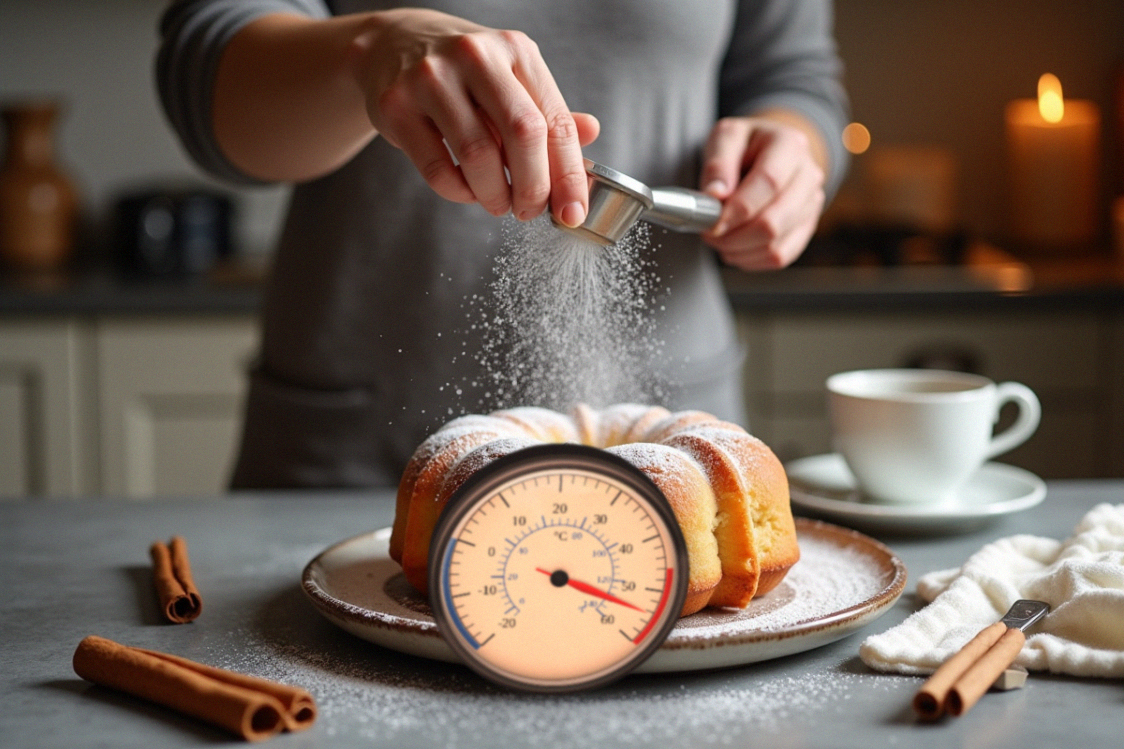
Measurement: 54 °C
